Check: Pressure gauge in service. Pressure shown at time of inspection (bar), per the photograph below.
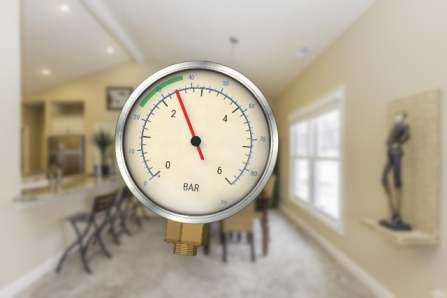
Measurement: 2.4 bar
